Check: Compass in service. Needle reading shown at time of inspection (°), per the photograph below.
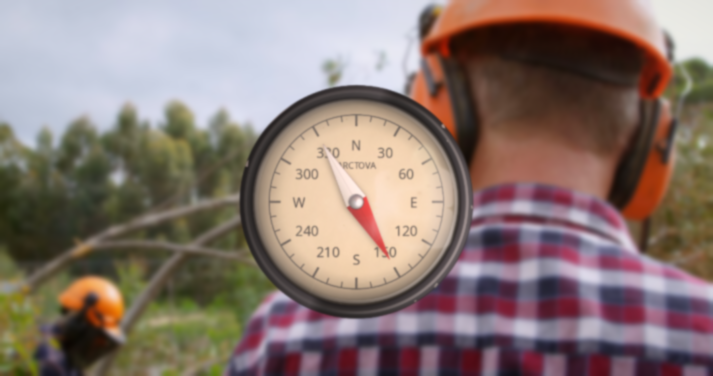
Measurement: 150 °
